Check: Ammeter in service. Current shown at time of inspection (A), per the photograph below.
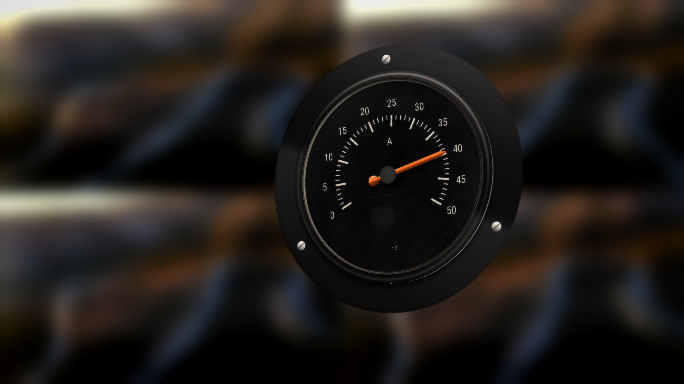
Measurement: 40 A
